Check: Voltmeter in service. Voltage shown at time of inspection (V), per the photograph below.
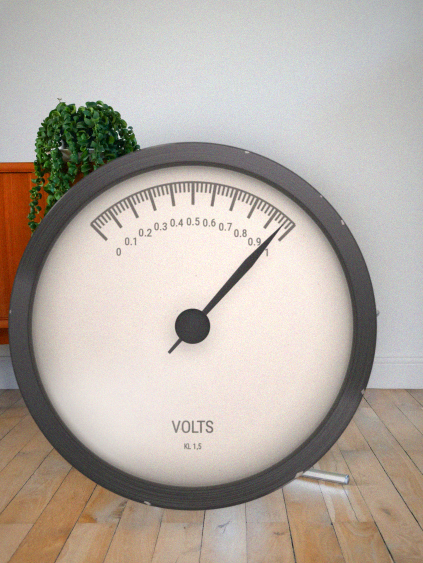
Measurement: 0.96 V
